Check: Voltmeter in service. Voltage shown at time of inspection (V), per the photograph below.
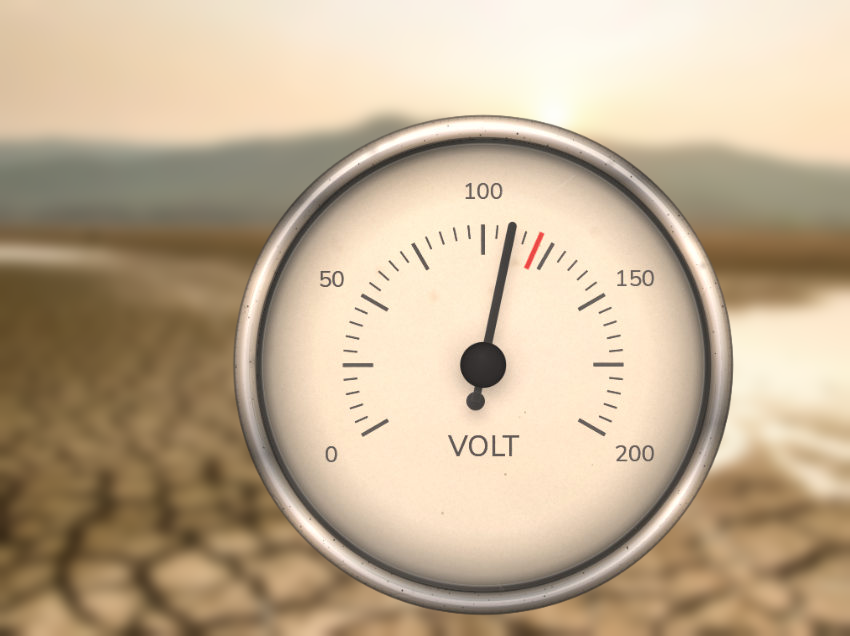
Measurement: 110 V
